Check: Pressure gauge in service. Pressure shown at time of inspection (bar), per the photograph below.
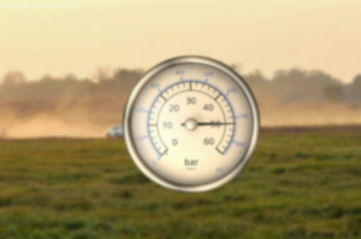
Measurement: 50 bar
